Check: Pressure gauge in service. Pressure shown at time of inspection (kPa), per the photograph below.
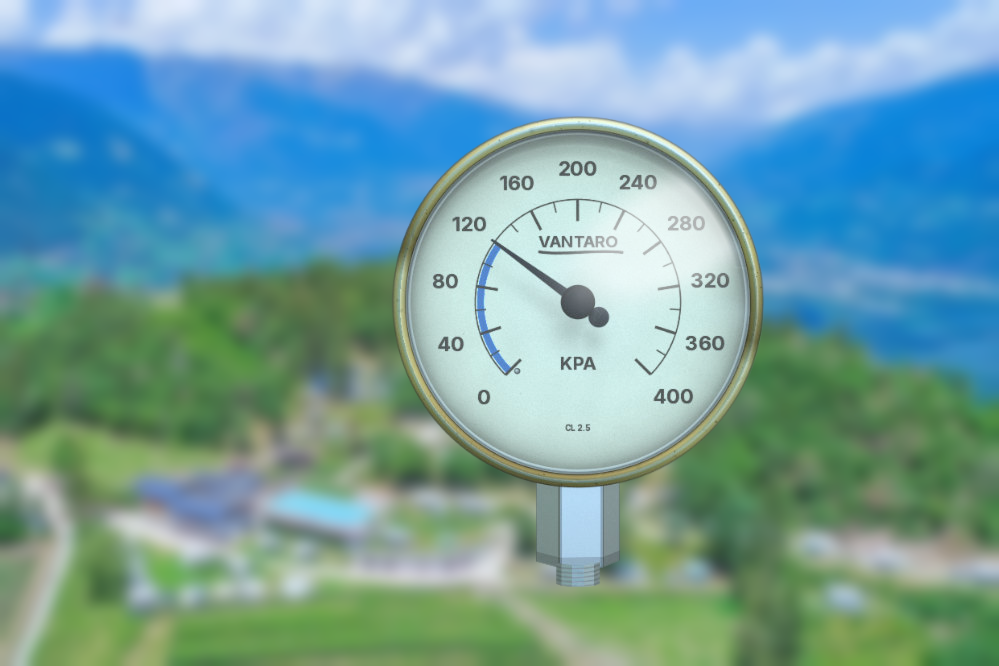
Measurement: 120 kPa
